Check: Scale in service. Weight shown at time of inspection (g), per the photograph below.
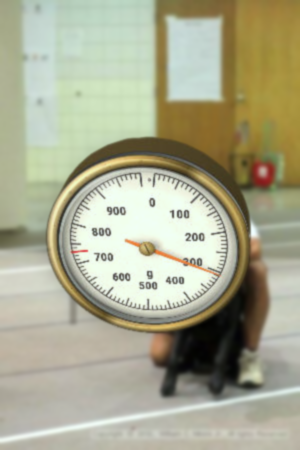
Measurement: 300 g
